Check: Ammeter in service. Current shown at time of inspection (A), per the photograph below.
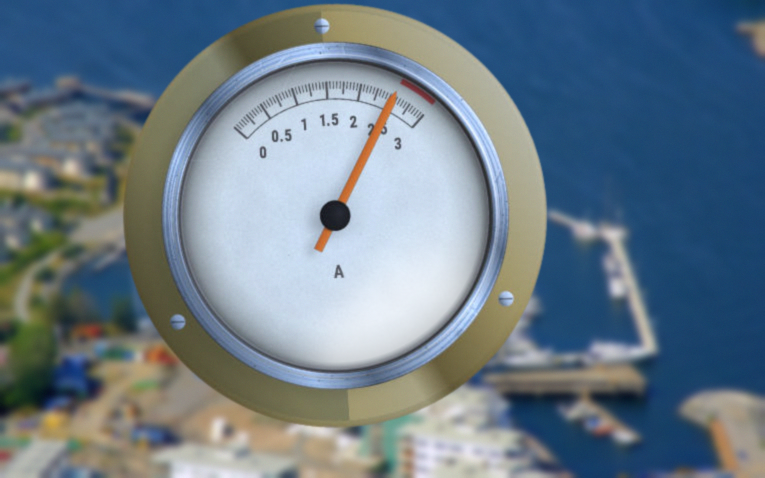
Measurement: 2.5 A
